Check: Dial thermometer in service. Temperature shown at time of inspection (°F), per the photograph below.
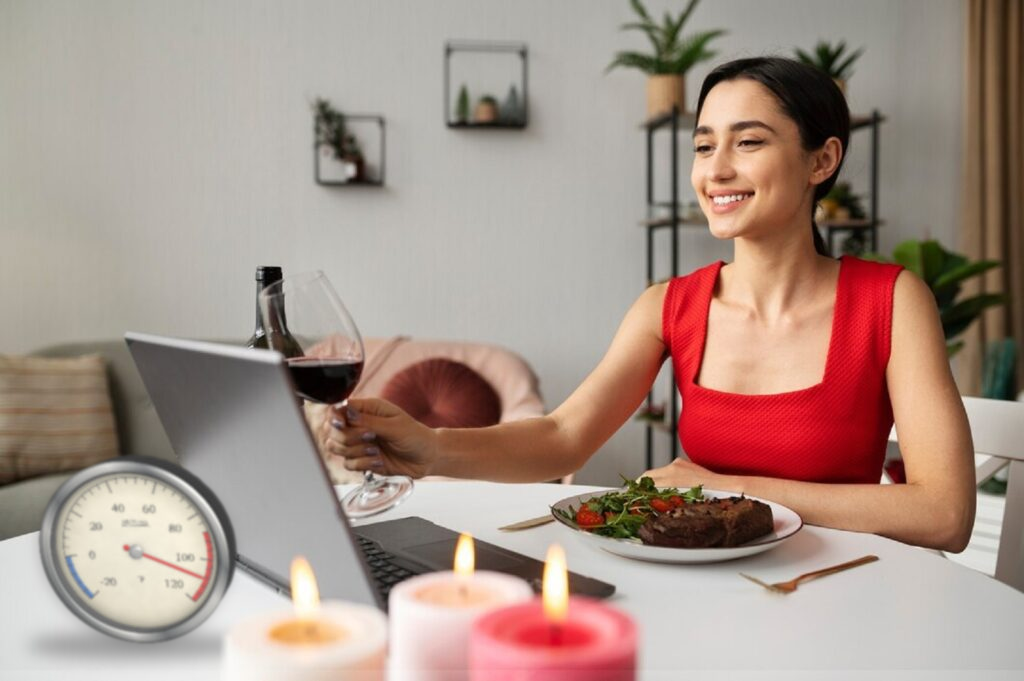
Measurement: 108 °F
